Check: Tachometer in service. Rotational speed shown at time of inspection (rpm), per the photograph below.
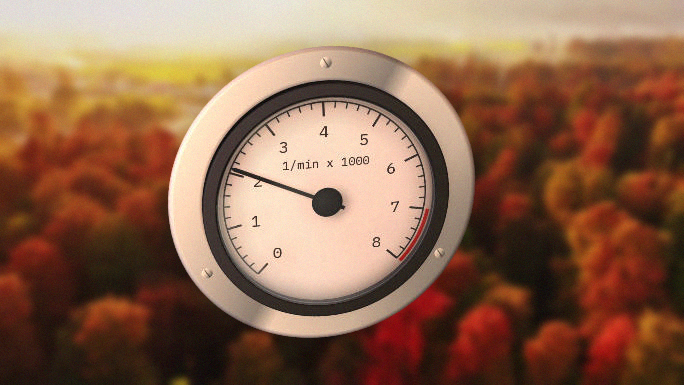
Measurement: 2100 rpm
